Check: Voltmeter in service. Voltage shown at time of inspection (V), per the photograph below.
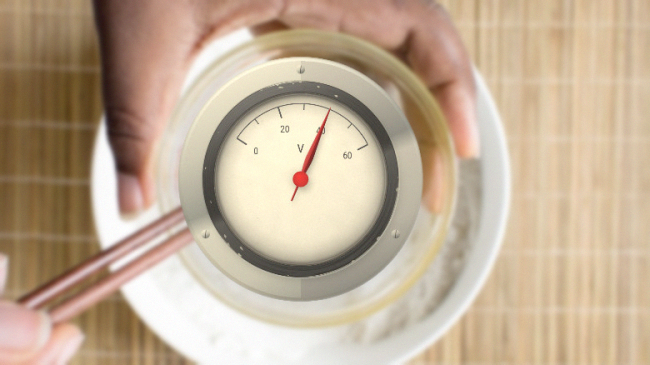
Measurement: 40 V
